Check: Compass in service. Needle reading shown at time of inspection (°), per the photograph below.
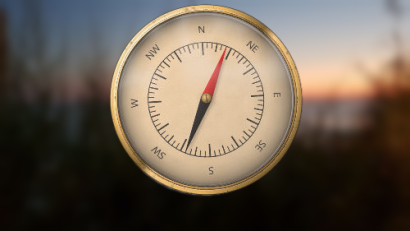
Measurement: 25 °
